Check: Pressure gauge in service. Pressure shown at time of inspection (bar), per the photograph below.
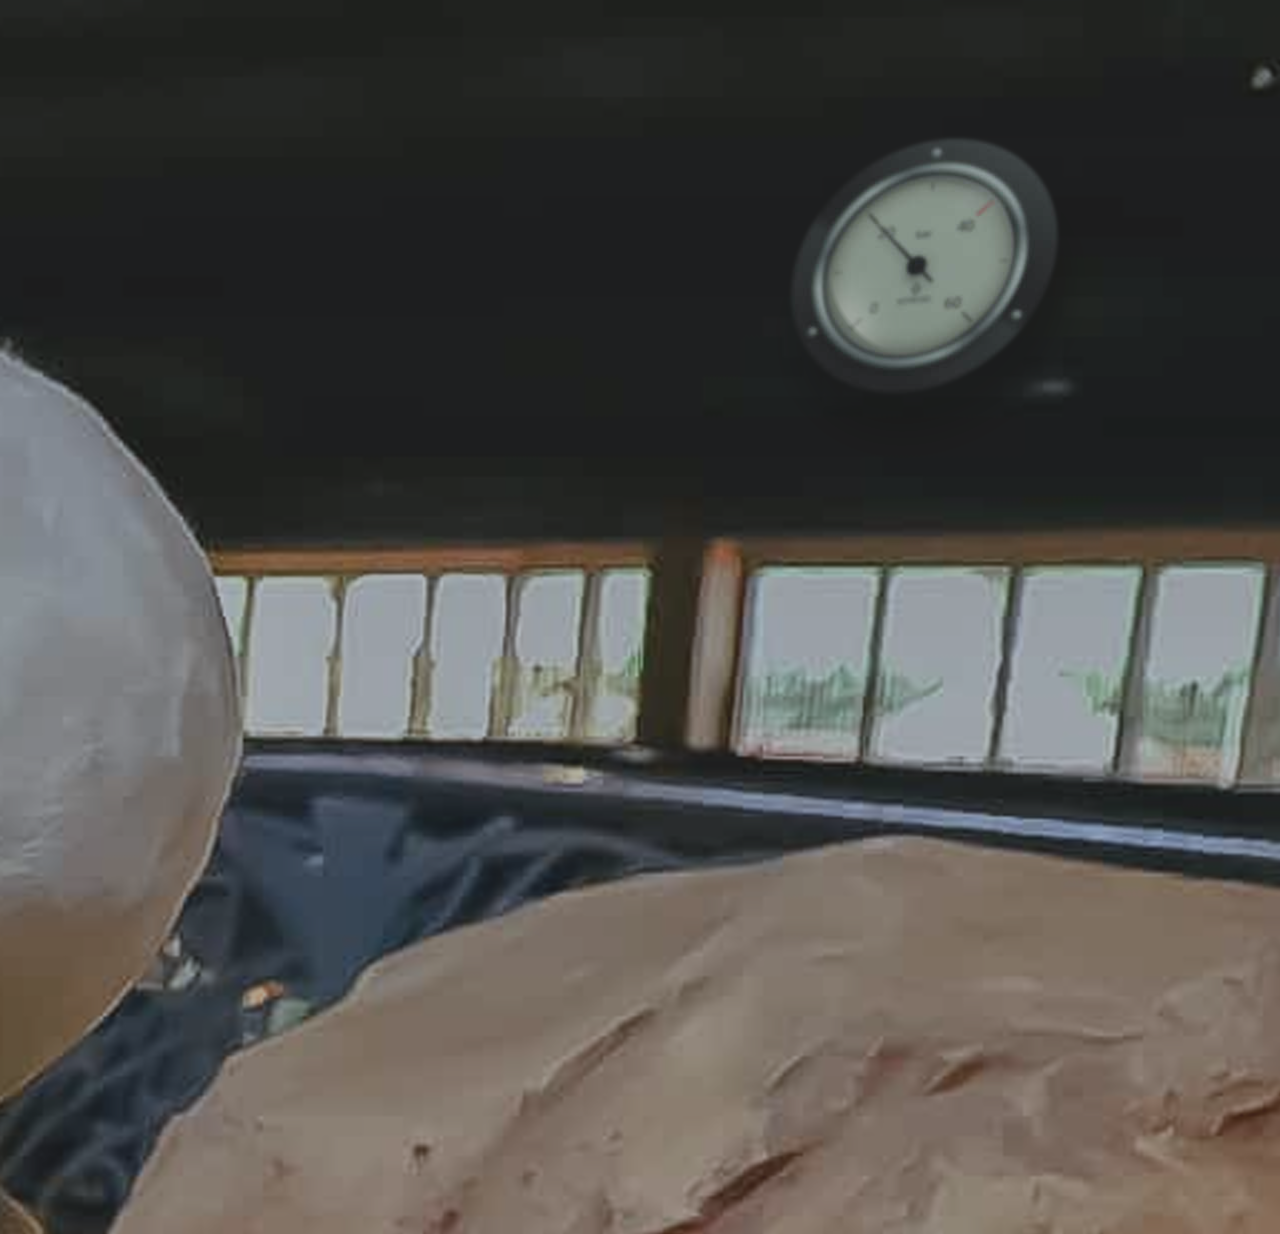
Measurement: 20 bar
